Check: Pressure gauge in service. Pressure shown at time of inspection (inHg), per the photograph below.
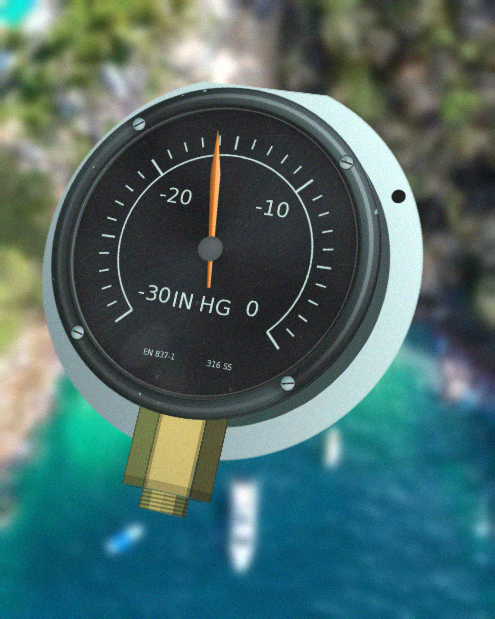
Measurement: -16 inHg
